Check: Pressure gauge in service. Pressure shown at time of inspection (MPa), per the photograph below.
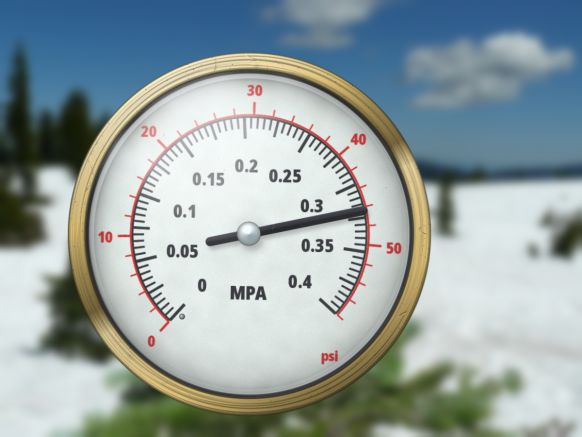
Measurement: 0.32 MPa
